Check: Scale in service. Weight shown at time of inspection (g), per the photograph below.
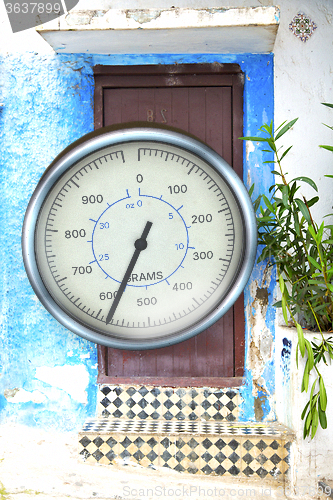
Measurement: 580 g
